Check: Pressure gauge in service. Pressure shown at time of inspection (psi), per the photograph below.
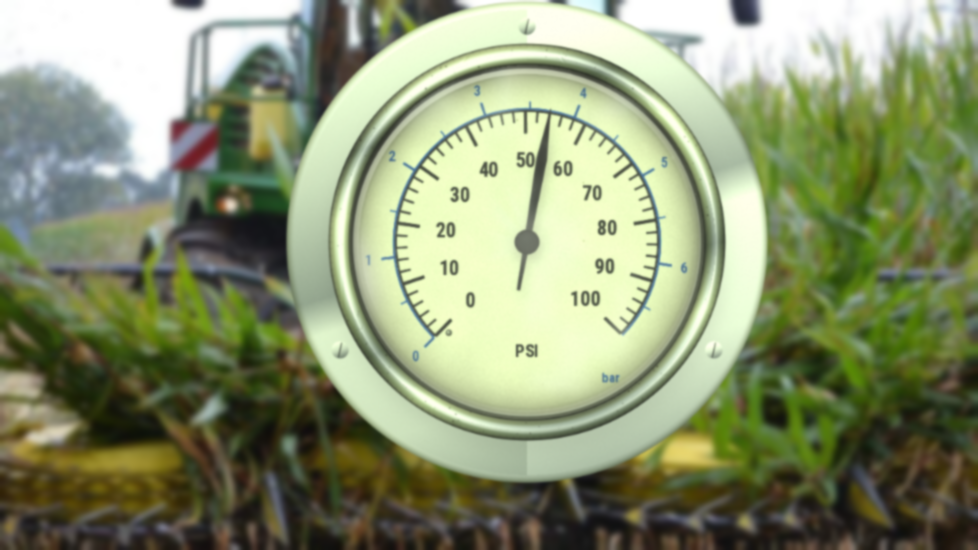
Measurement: 54 psi
